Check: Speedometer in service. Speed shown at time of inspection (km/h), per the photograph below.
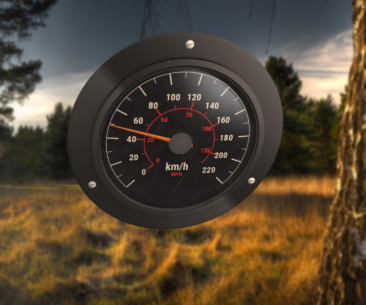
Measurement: 50 km/h
